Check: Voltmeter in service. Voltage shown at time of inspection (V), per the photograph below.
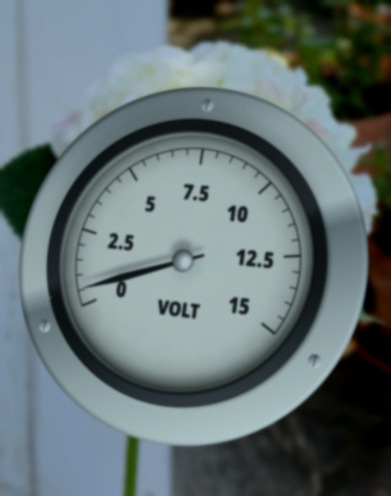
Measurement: 0.5 V
